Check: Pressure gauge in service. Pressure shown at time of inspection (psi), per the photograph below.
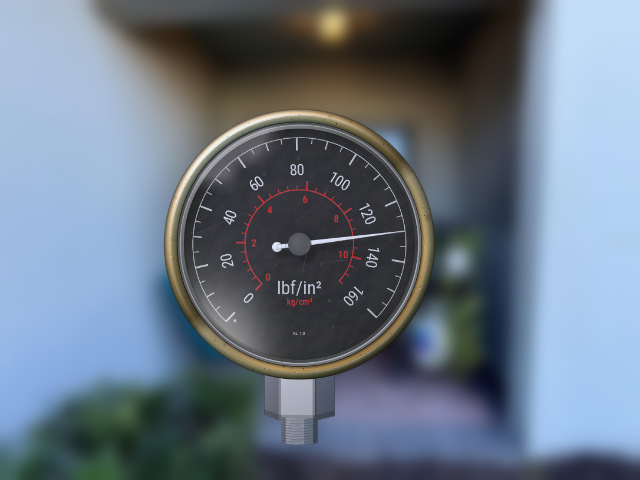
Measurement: 130 psi
